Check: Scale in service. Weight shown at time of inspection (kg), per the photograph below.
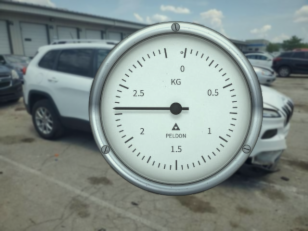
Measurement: 2.3 kg
